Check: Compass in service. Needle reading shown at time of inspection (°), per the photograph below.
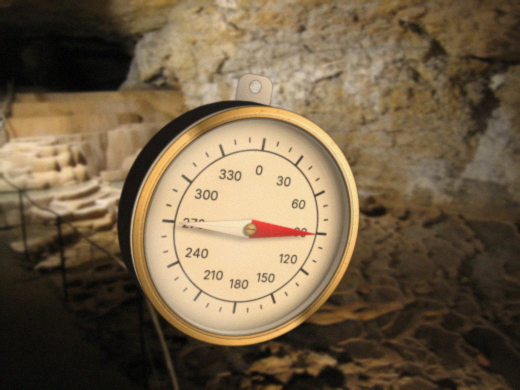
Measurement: 90 °
